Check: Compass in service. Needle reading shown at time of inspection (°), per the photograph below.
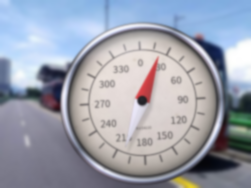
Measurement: 22.5 °
